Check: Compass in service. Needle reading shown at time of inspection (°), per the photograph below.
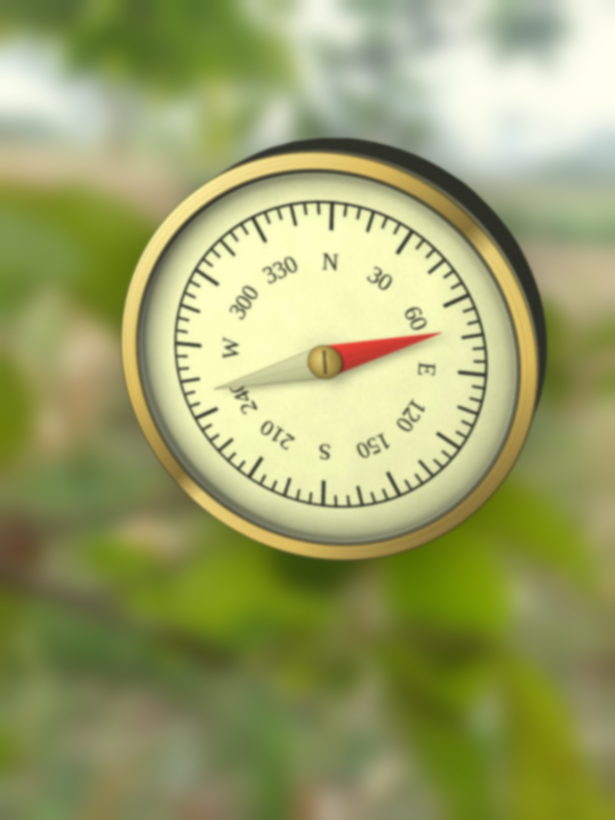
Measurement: 70 °
